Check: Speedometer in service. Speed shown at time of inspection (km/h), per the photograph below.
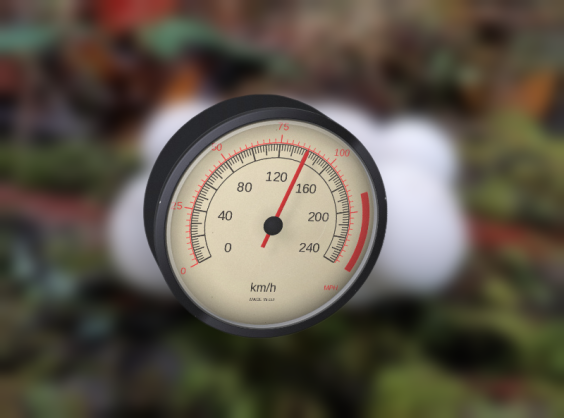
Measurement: 140 km/h
